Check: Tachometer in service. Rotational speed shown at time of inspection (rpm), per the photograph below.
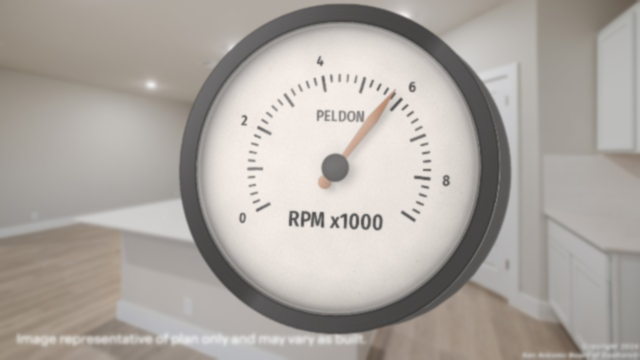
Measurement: 5800 rpm
